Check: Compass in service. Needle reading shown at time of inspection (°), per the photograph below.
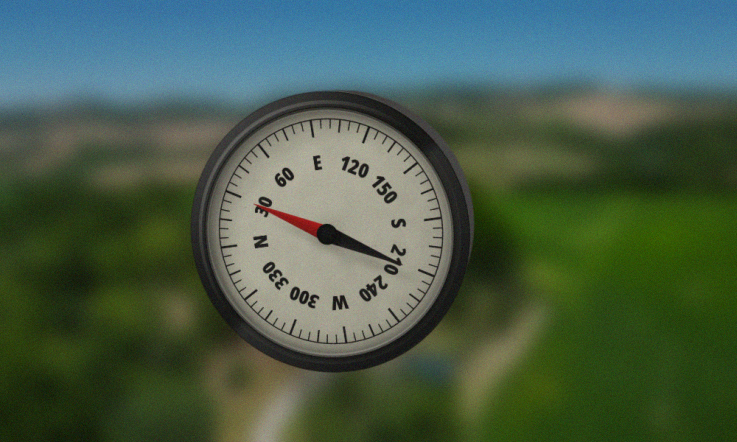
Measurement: 30 °
